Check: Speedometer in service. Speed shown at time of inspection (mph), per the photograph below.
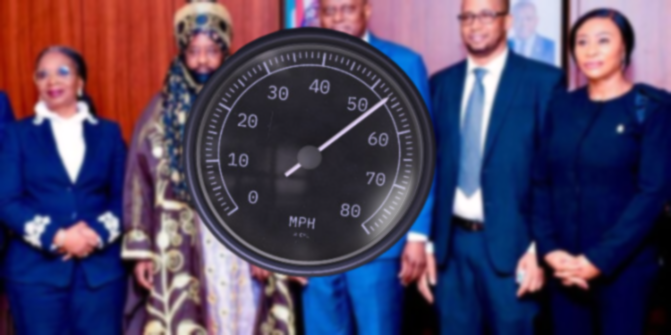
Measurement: 53 mph
